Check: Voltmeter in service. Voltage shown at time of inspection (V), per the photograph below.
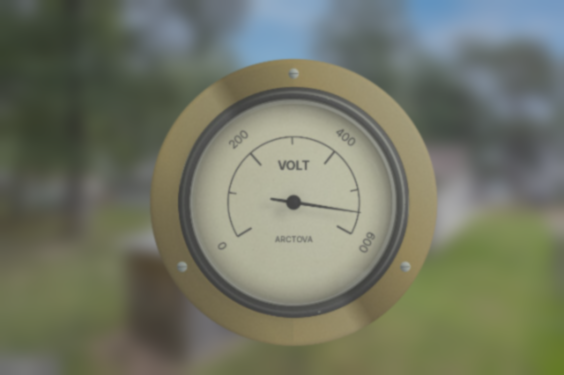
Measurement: 550 V
